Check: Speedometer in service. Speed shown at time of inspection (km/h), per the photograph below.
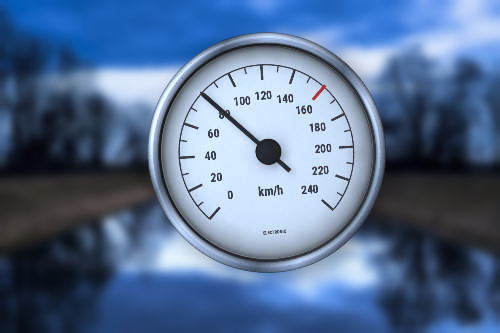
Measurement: 80 km/h
